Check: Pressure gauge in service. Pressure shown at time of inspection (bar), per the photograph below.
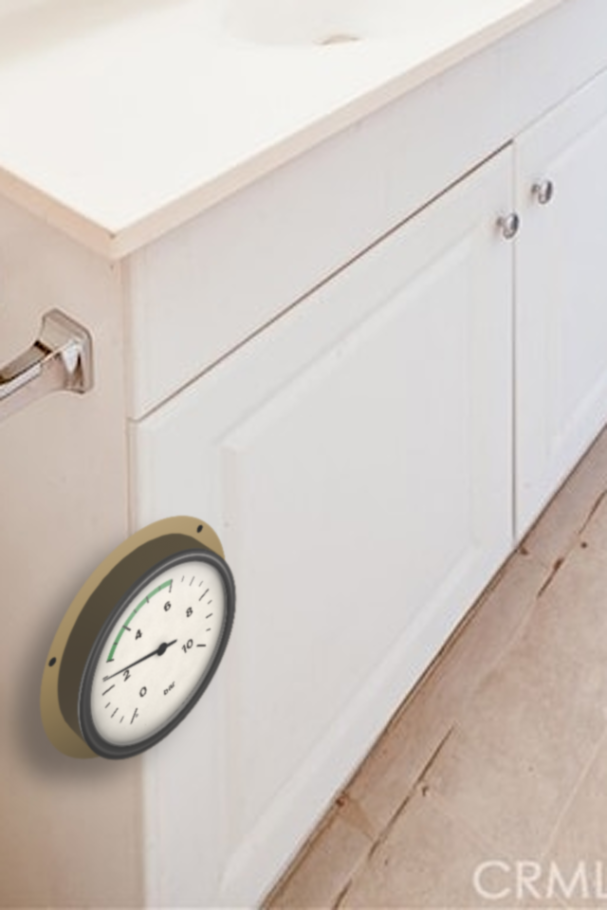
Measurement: 2.5 bar
